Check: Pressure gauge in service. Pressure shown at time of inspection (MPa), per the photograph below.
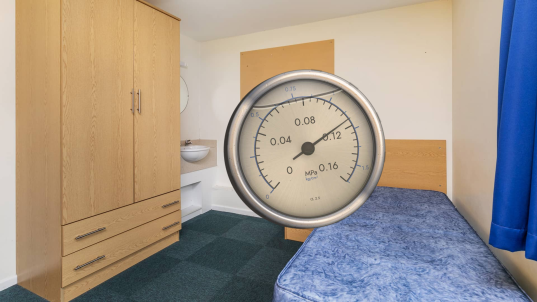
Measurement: 0.115 MPa
